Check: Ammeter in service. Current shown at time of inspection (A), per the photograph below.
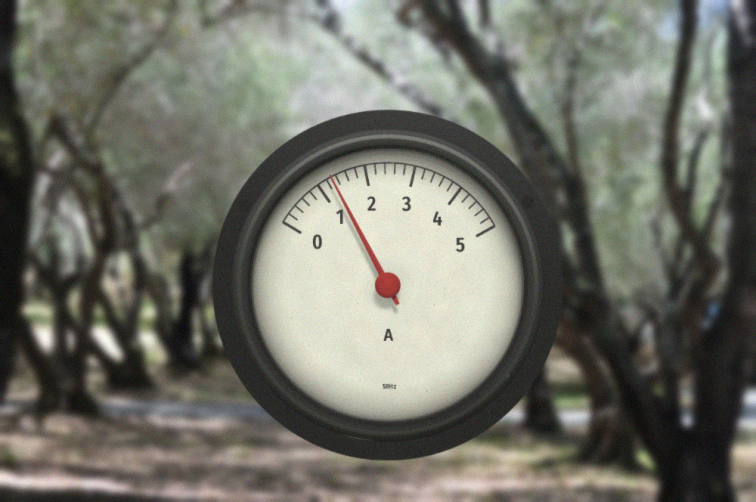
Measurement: 1.3 A
